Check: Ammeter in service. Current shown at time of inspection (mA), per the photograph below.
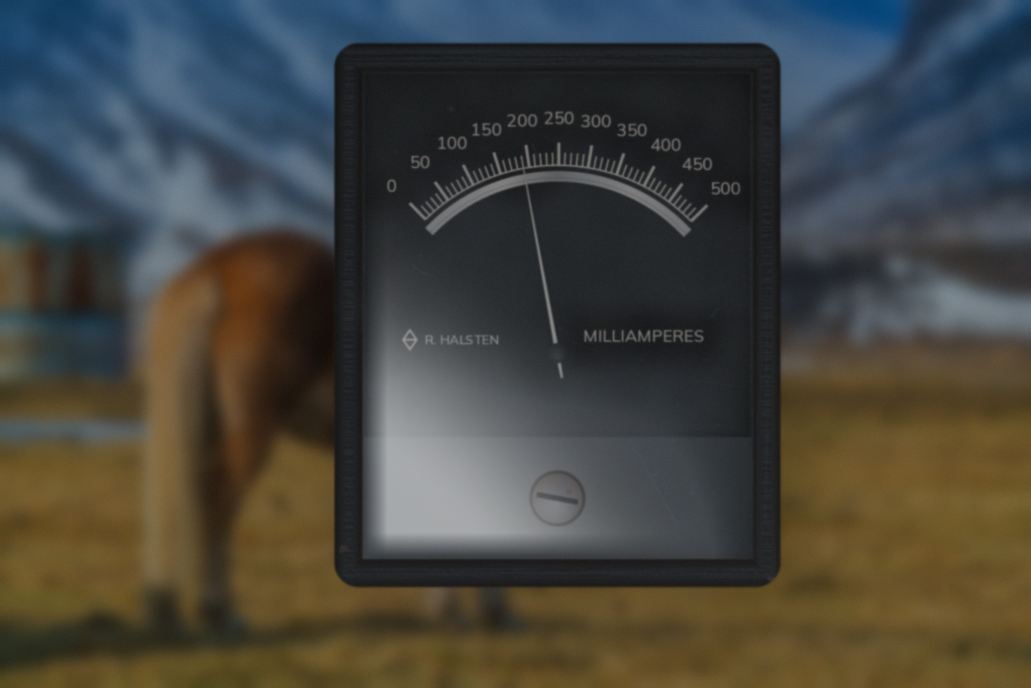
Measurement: 190 mA
